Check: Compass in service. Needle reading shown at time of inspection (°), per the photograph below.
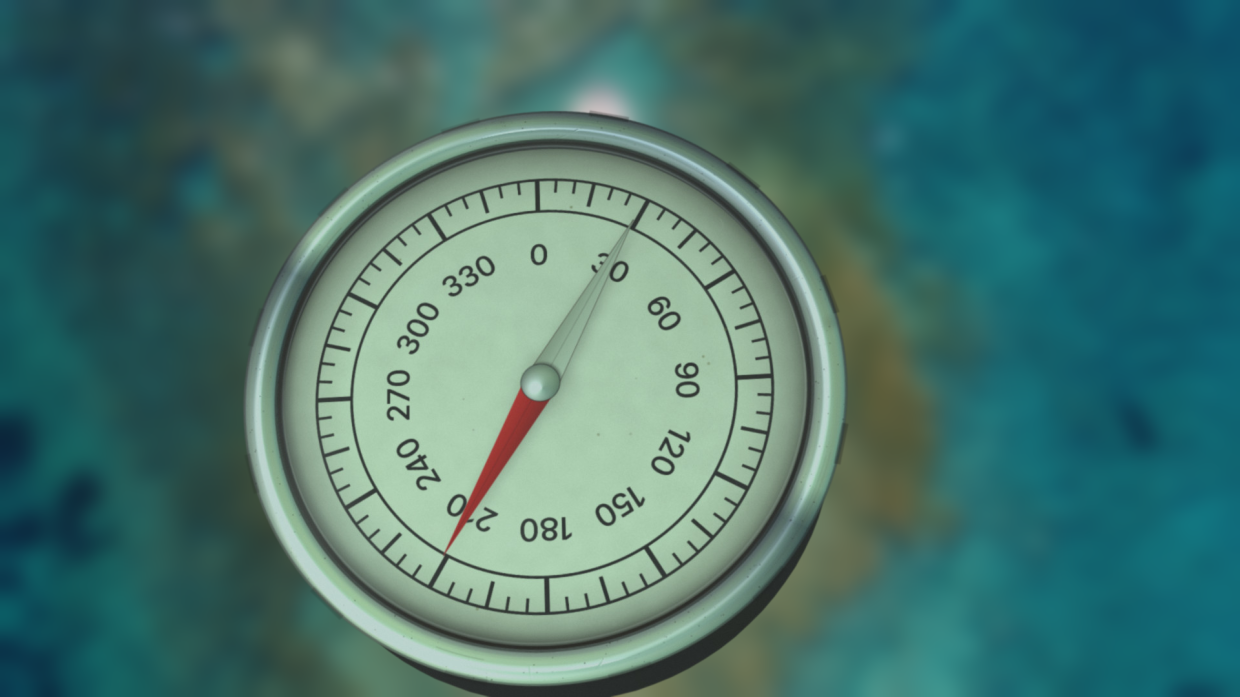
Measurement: 210 °
